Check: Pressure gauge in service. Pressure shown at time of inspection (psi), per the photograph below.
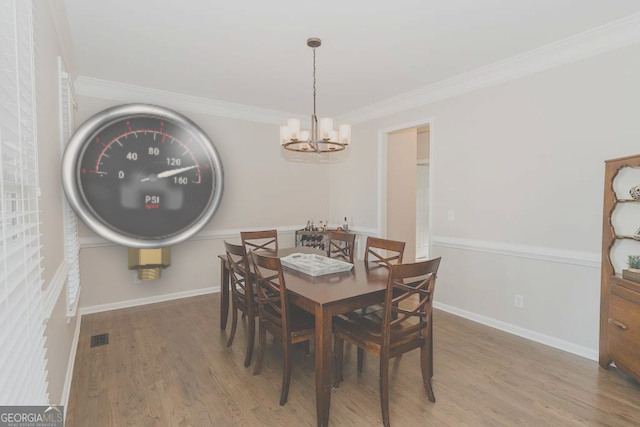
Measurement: 140 psi
